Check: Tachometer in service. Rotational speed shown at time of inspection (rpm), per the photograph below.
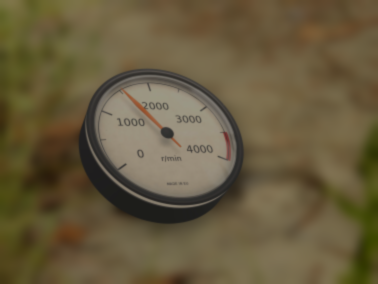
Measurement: 1500 rpm
